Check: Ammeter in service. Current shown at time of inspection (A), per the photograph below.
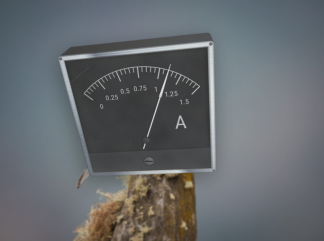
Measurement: 1.1 A
